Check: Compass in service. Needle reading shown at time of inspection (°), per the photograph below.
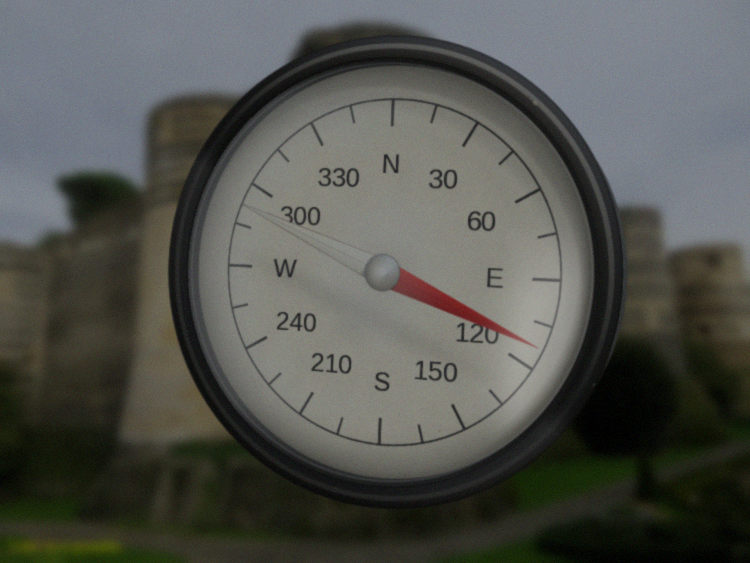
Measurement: 112.5 °
